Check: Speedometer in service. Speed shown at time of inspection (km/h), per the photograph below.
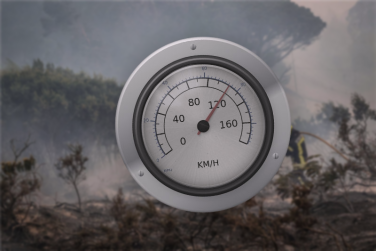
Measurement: 120 km/h
